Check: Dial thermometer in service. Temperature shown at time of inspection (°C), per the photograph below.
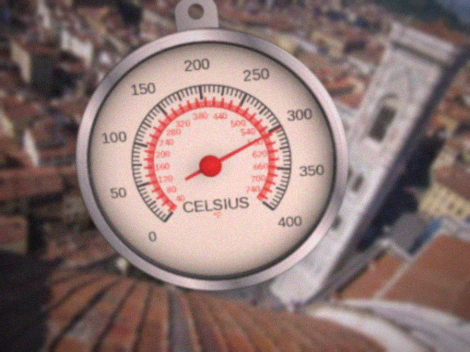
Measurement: 300 °C
